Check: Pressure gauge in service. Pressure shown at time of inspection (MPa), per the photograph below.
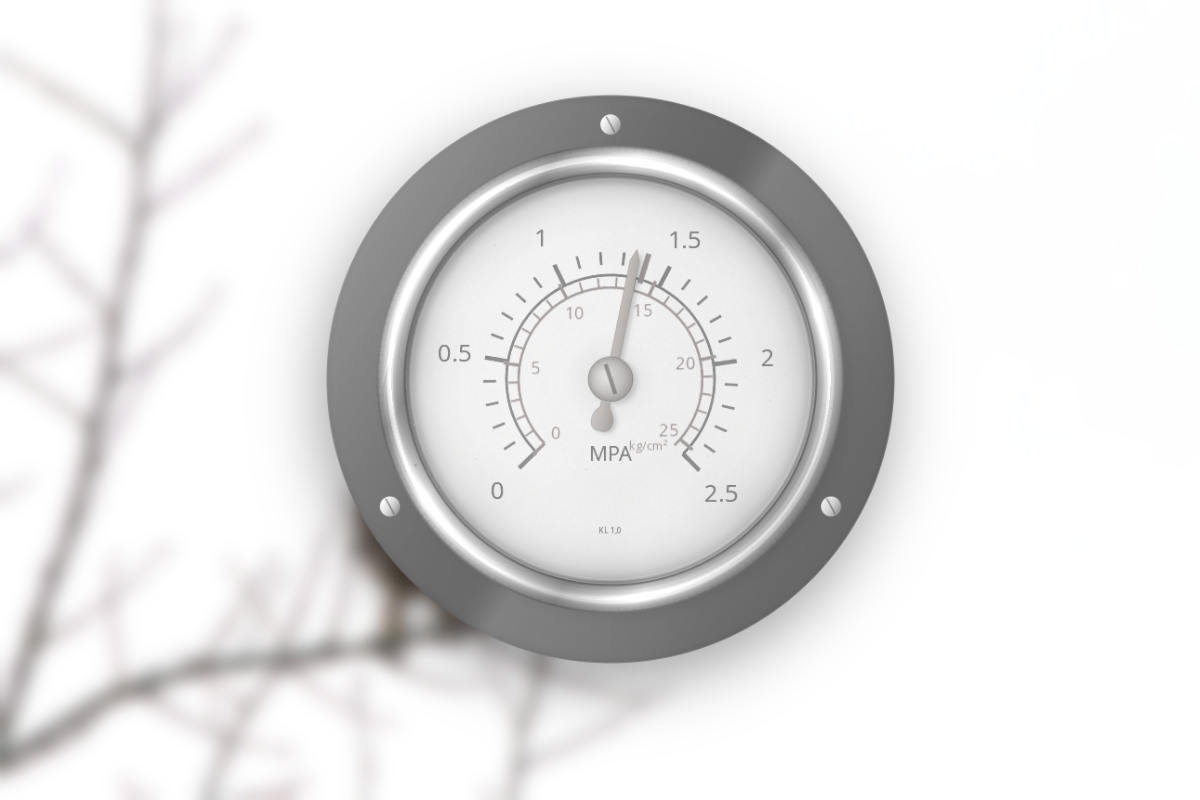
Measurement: 1.35 MPa
